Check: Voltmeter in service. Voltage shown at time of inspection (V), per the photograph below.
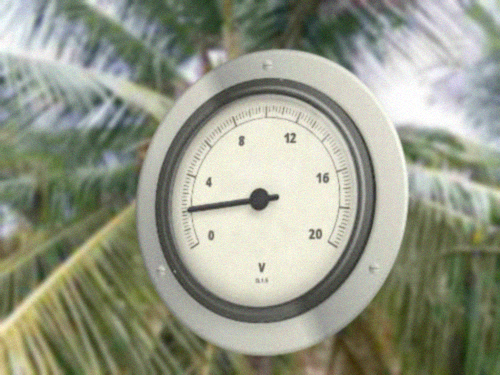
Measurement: 2 V
